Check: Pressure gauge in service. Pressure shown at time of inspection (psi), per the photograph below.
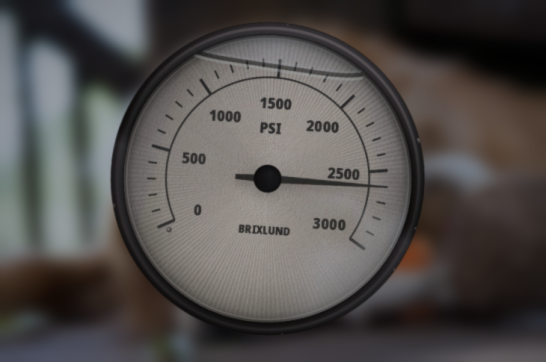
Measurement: 2600 psi
